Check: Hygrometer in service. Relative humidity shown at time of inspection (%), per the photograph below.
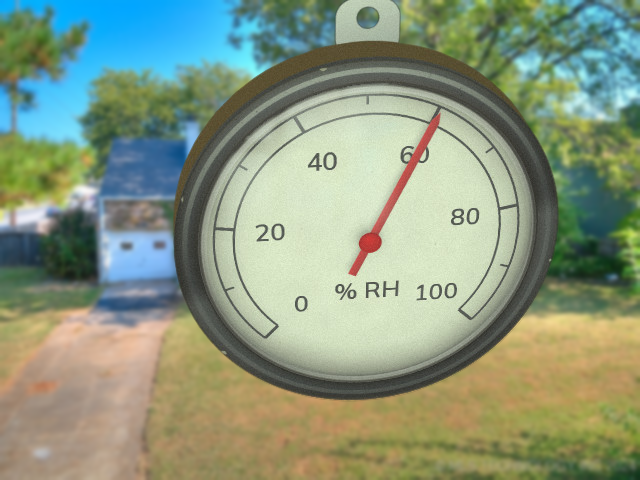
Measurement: 60 %
